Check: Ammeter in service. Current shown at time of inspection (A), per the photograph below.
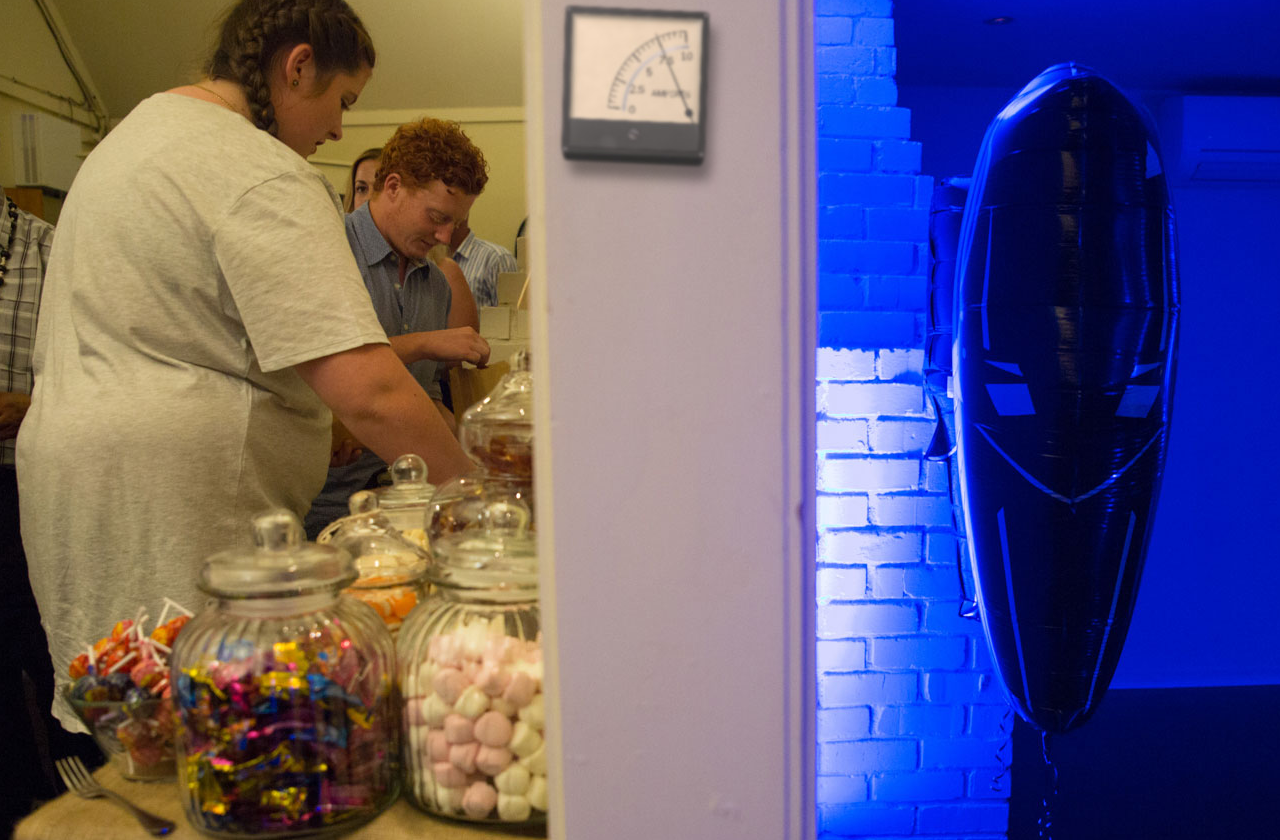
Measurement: 7.5 A
